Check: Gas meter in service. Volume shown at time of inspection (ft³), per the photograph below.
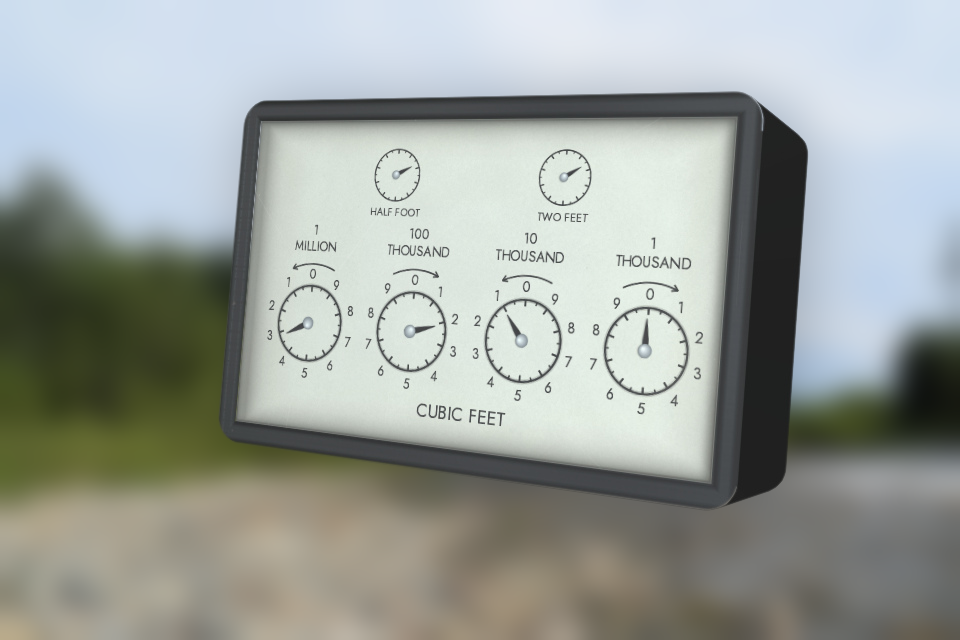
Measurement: 321000 ft³
